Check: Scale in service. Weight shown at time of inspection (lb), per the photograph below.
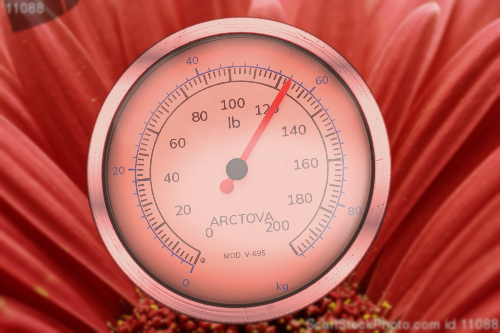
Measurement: 124 lb
